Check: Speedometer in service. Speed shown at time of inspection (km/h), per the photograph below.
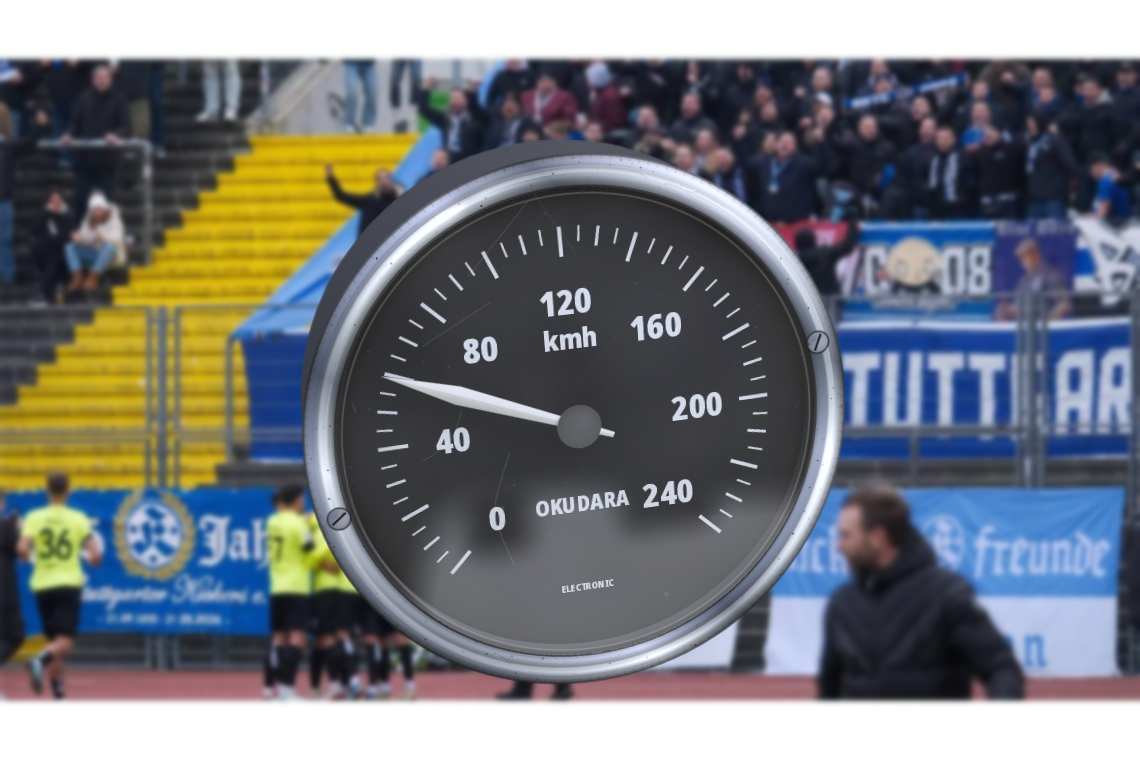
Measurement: 60 km/h
